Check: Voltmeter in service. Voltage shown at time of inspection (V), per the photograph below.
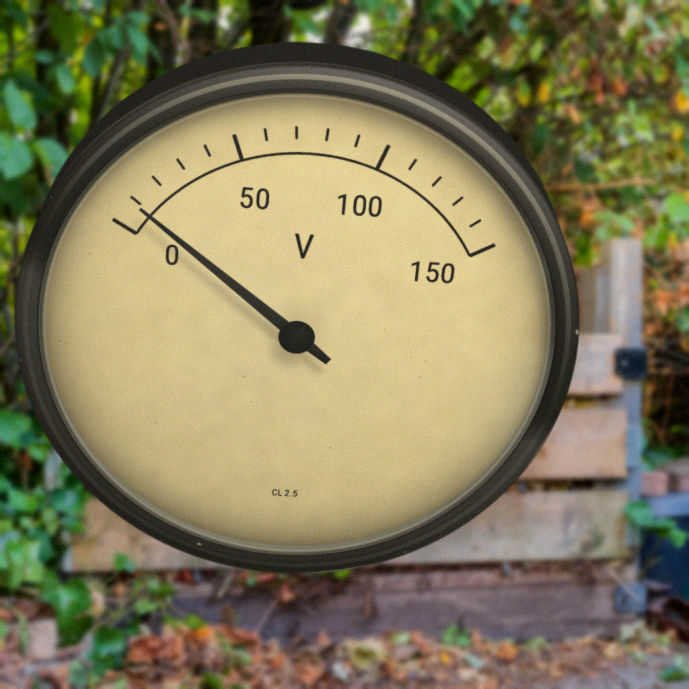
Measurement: 10 V
